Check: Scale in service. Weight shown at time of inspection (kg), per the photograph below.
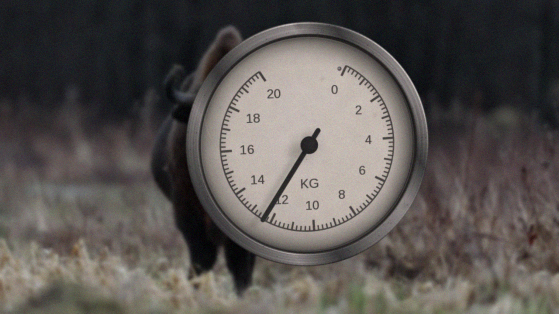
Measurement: 12.4 kg
